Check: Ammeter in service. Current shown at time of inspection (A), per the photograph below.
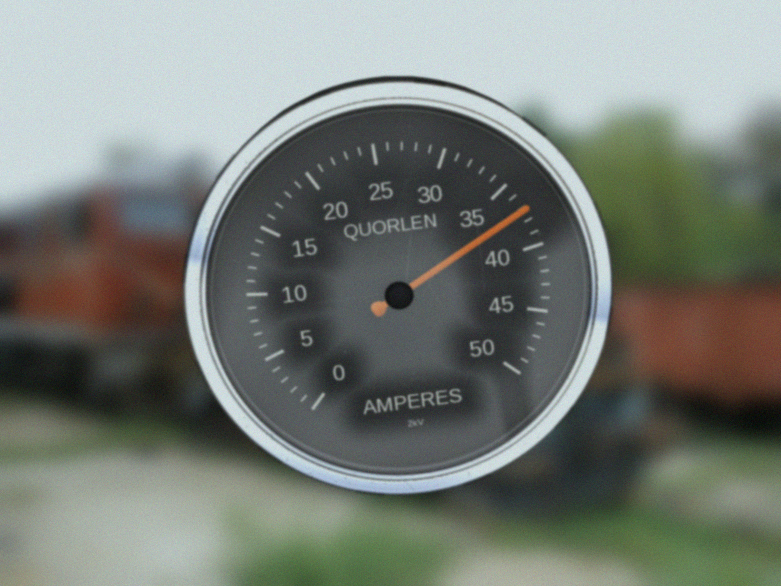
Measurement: 37 A
